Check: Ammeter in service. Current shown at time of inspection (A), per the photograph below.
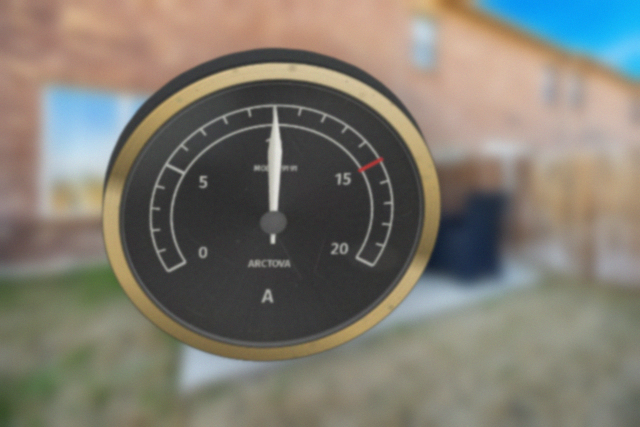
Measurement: 10 A
